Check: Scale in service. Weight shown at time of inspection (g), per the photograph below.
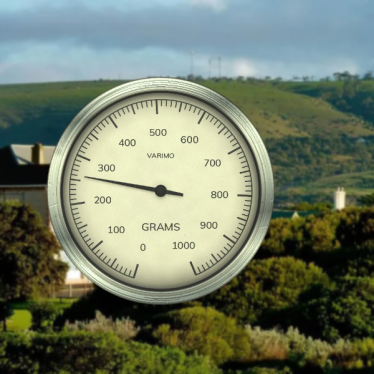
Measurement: 260 g
